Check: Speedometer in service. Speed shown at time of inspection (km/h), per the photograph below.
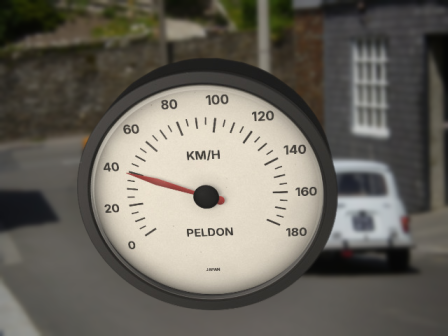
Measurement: 40 km/h
